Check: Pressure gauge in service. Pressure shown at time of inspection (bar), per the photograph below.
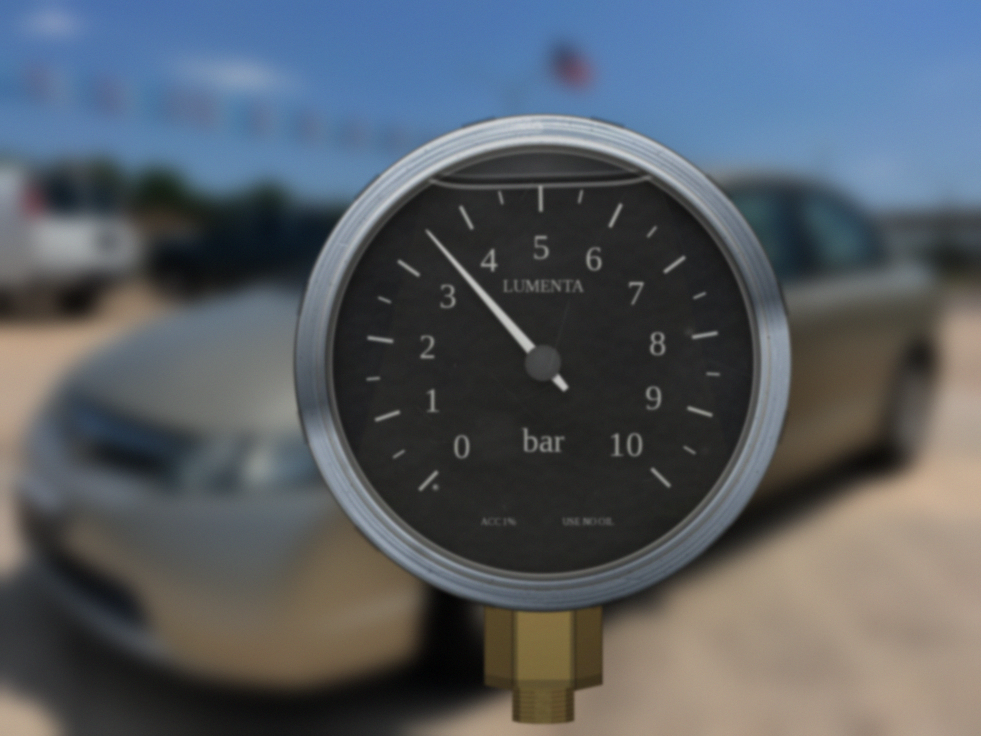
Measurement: 3.5 bar
